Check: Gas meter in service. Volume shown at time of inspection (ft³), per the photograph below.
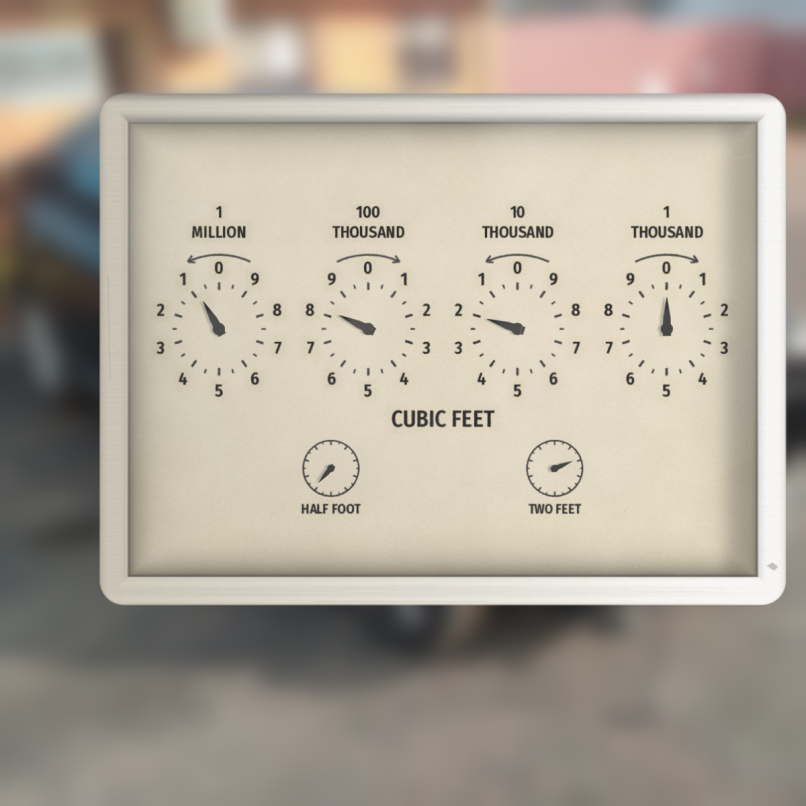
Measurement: 82000 ft³
